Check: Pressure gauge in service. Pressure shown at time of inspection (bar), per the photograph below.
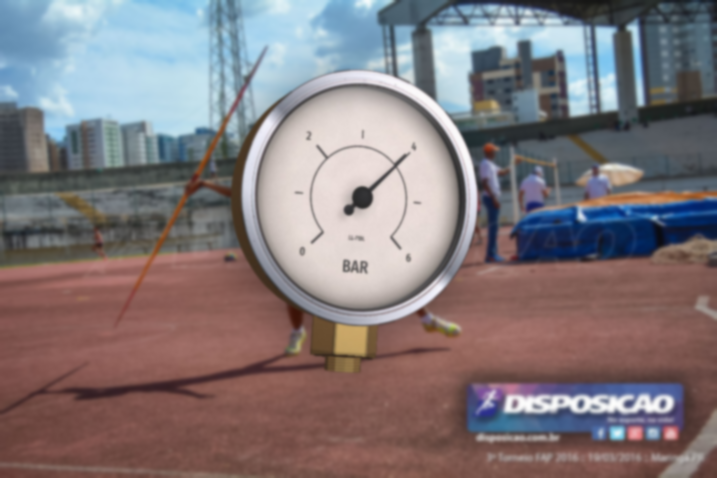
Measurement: 4 bar
